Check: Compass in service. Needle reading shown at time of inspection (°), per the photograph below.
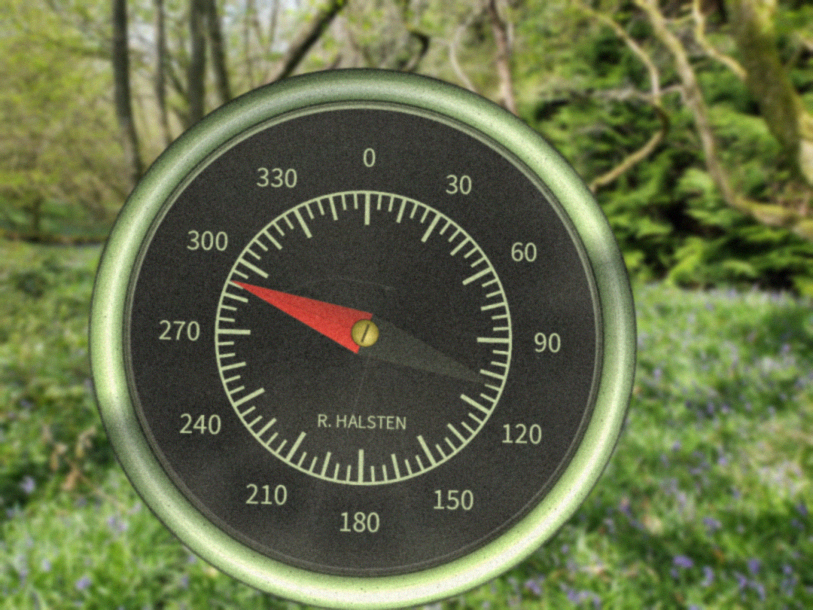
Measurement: 290 °
